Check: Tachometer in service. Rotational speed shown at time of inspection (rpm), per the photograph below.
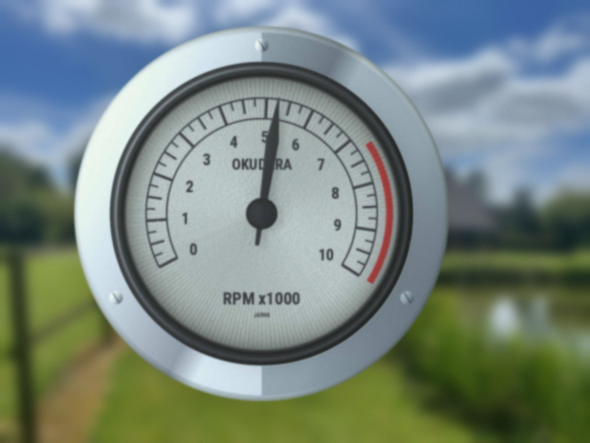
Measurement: 5250 rpm
